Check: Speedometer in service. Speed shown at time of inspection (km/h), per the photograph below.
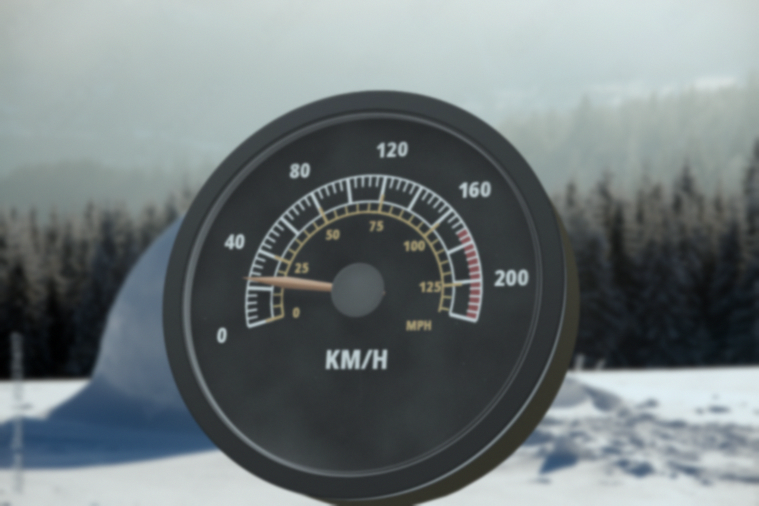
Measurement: 24 km/h
